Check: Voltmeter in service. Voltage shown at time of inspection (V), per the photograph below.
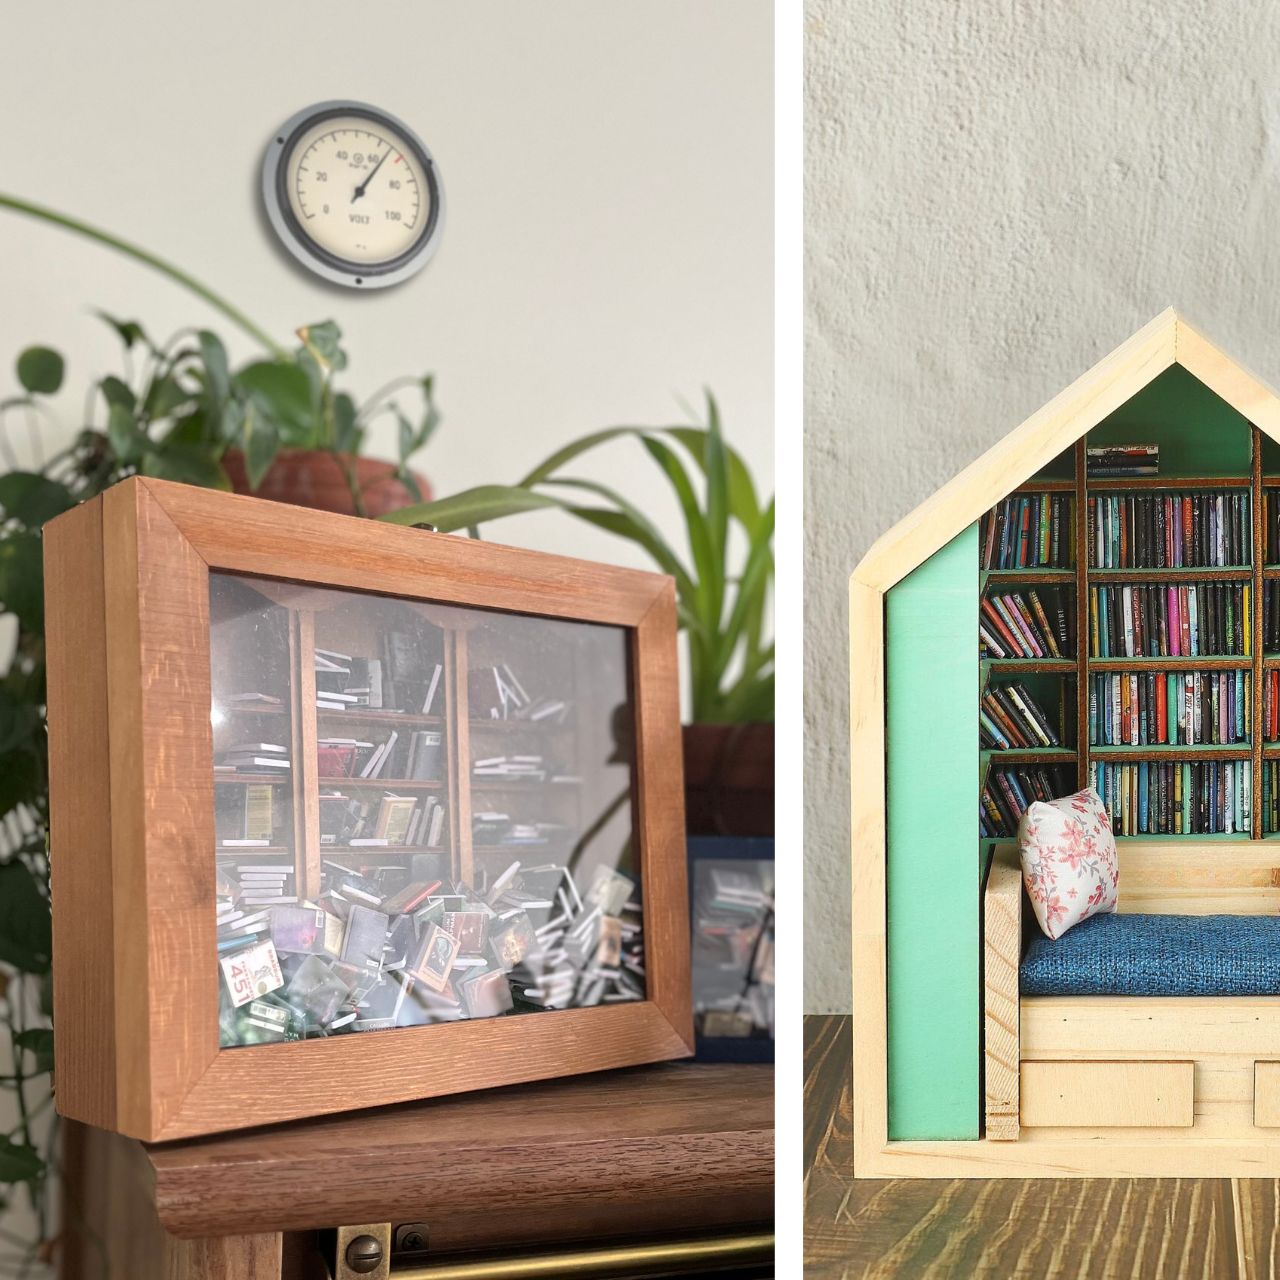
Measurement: 65 V
